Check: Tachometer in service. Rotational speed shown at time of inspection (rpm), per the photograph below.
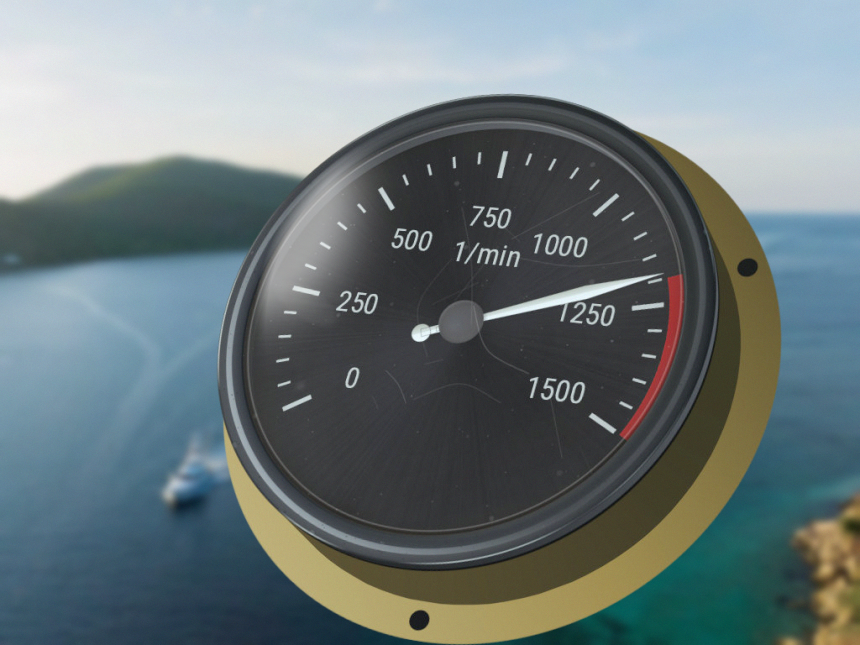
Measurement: 1200 rpm
